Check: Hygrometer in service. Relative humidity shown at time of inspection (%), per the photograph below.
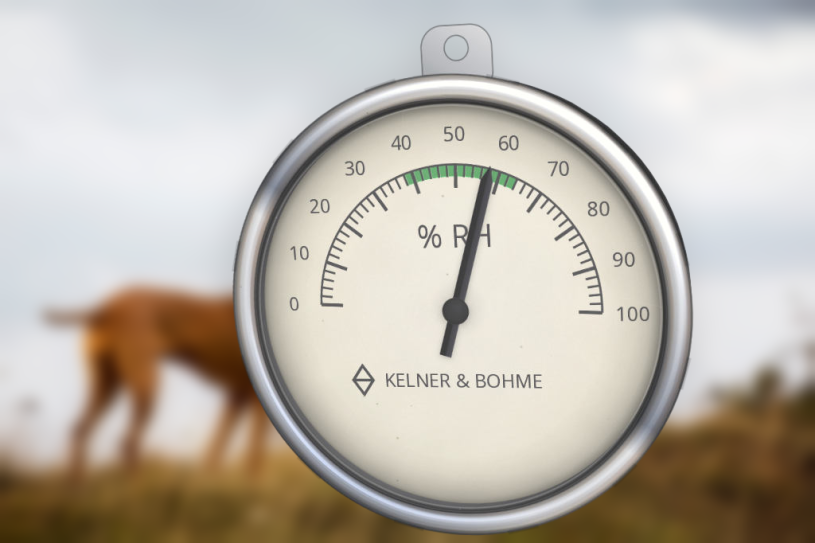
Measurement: 58 %
